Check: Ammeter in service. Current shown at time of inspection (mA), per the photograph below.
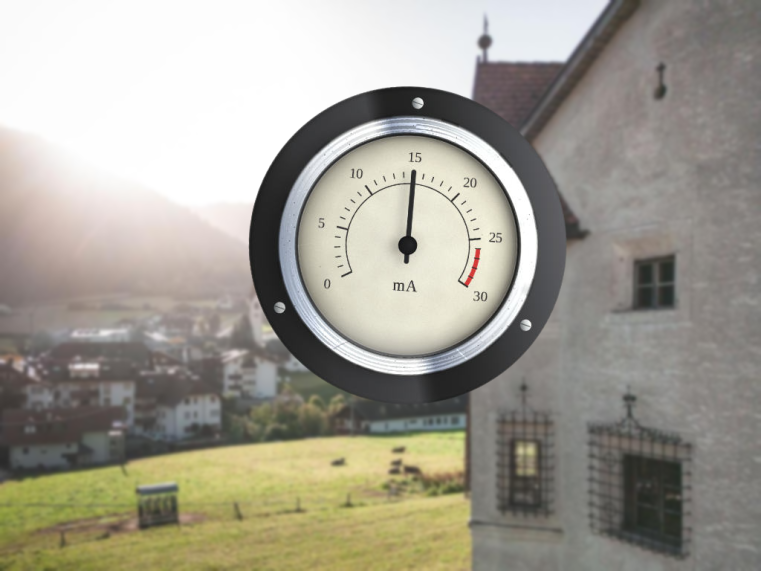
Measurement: 15 mA
